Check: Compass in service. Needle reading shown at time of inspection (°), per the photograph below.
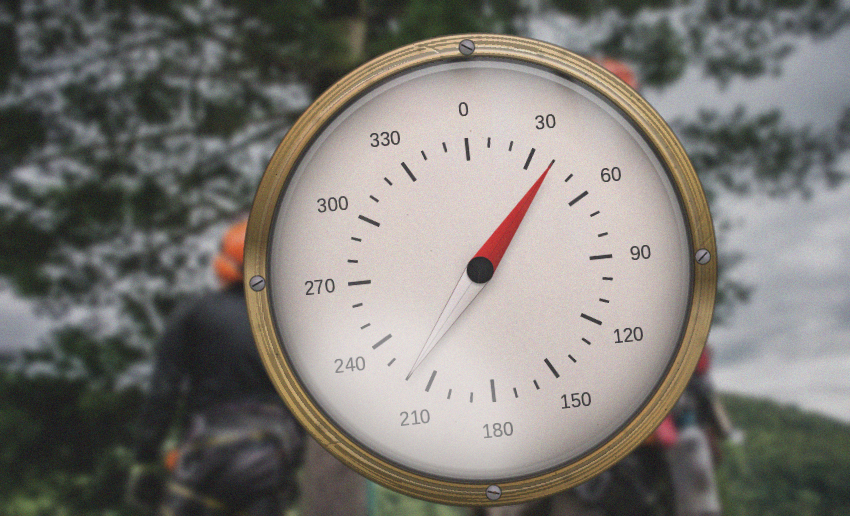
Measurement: 40 °
